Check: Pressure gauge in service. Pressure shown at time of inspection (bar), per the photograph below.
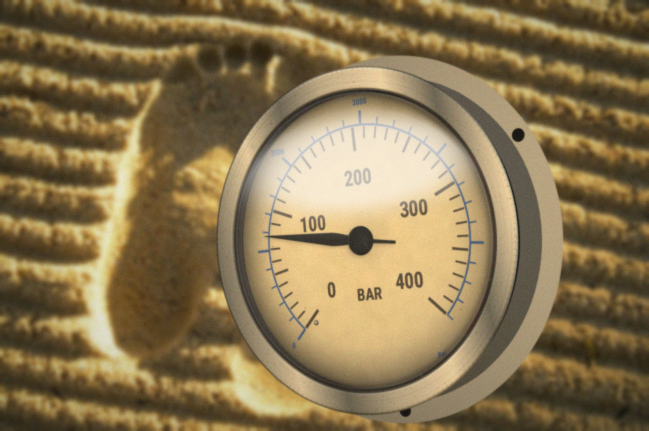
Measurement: 80 bar
